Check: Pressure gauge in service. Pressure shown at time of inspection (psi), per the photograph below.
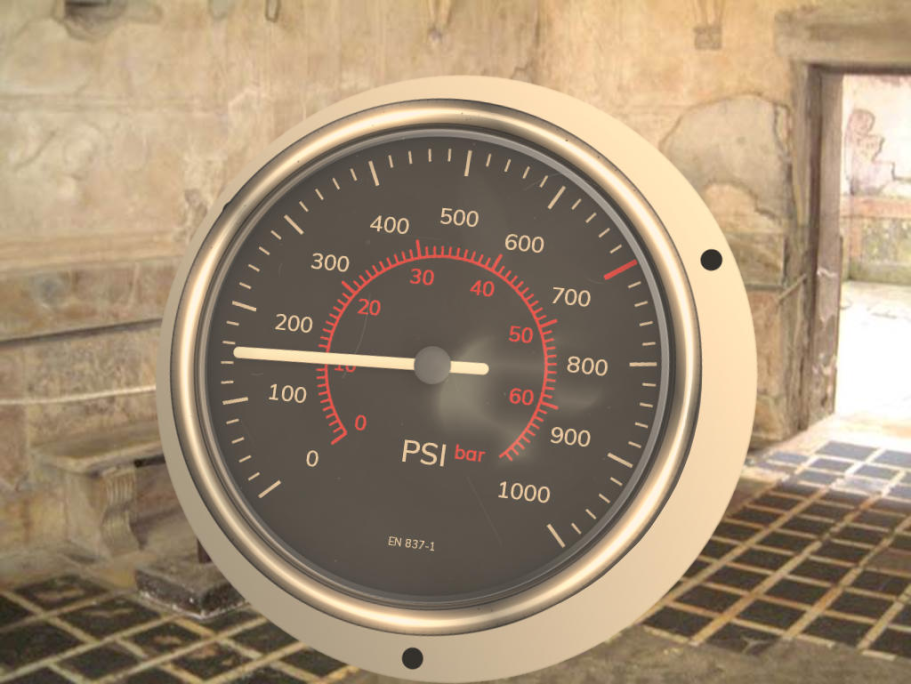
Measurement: 150 psi
